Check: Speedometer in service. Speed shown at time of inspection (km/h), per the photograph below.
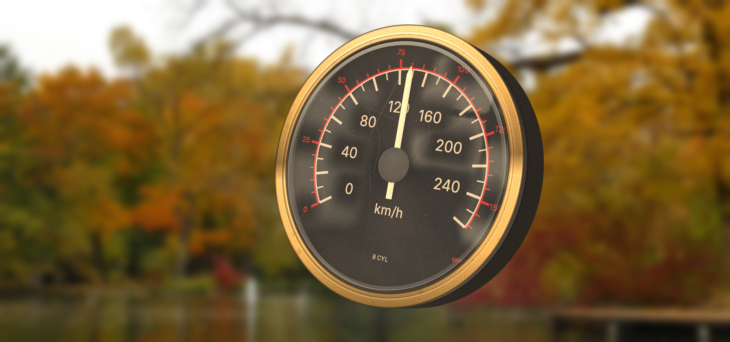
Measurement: 130 km/h
